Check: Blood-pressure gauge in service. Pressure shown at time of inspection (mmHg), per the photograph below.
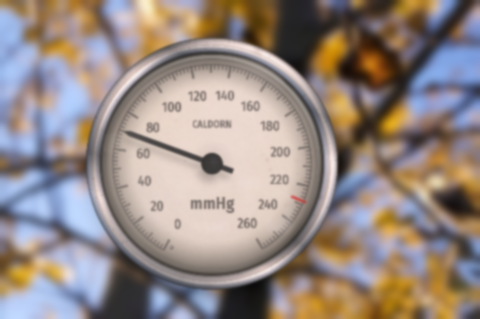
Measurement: 70 mmHg
